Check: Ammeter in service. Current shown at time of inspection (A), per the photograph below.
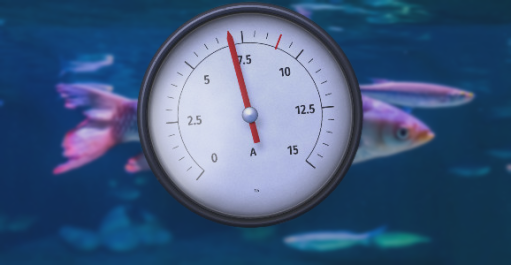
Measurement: 7 A
